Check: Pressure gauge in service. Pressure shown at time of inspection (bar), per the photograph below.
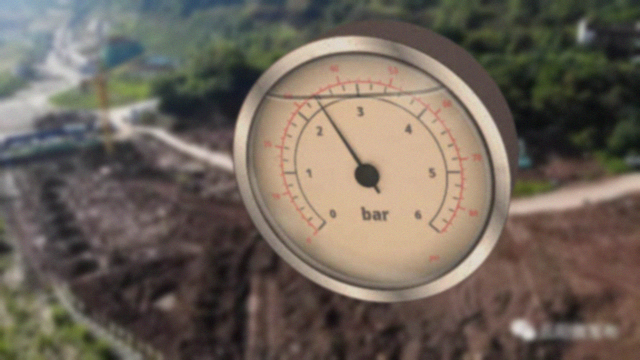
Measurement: 2.4 bar
